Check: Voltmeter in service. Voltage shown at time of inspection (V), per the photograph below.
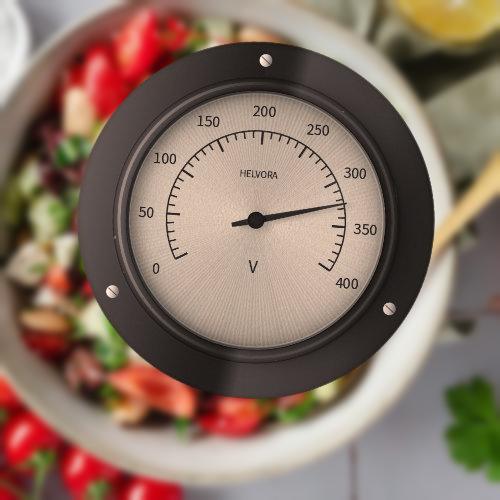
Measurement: 325 V
